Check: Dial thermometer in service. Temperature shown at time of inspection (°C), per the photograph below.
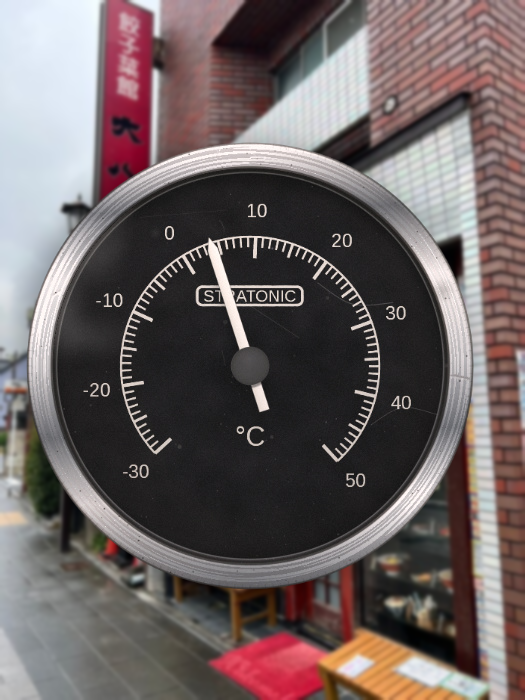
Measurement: 4 °C
